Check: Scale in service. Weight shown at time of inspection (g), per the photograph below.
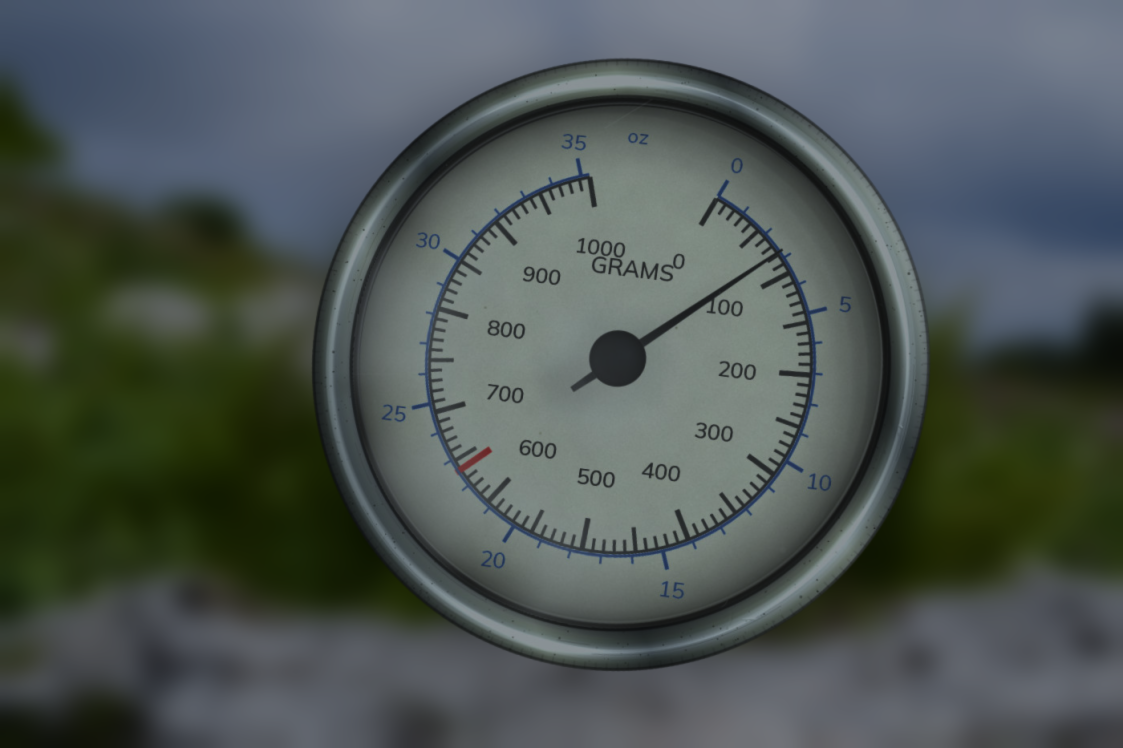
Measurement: 80 g
